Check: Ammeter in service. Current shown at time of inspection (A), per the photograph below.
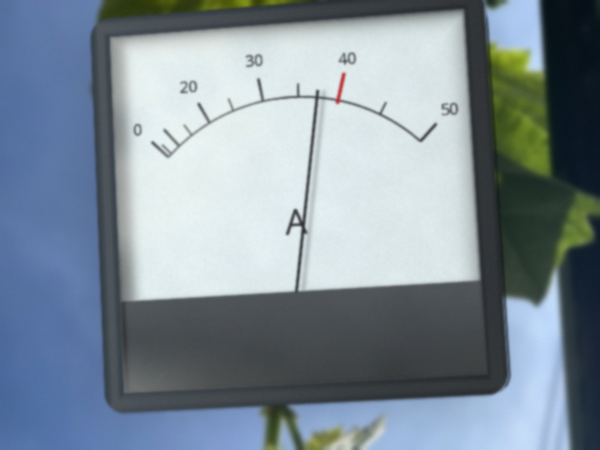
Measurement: 37.5 A
